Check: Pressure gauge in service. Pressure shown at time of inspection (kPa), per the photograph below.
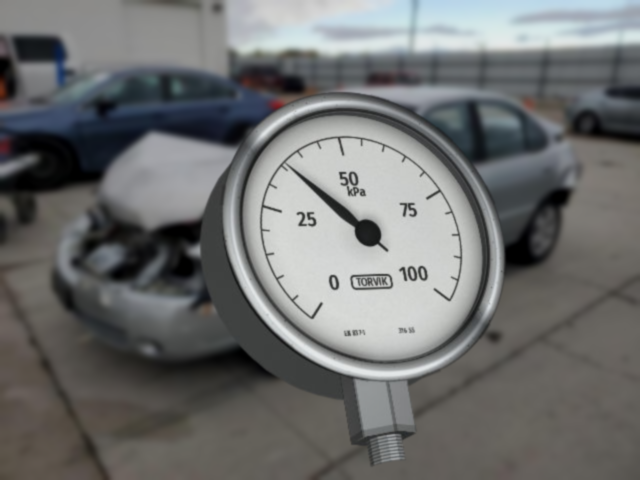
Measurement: 35 kPa
